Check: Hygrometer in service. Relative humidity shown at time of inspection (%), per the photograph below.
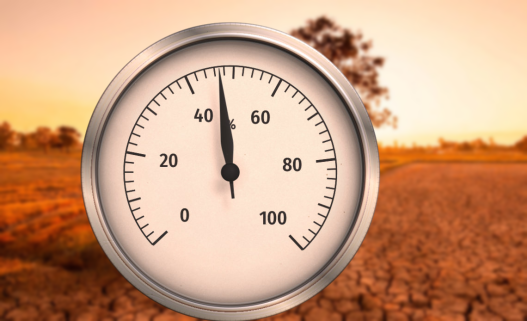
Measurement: 47 %
